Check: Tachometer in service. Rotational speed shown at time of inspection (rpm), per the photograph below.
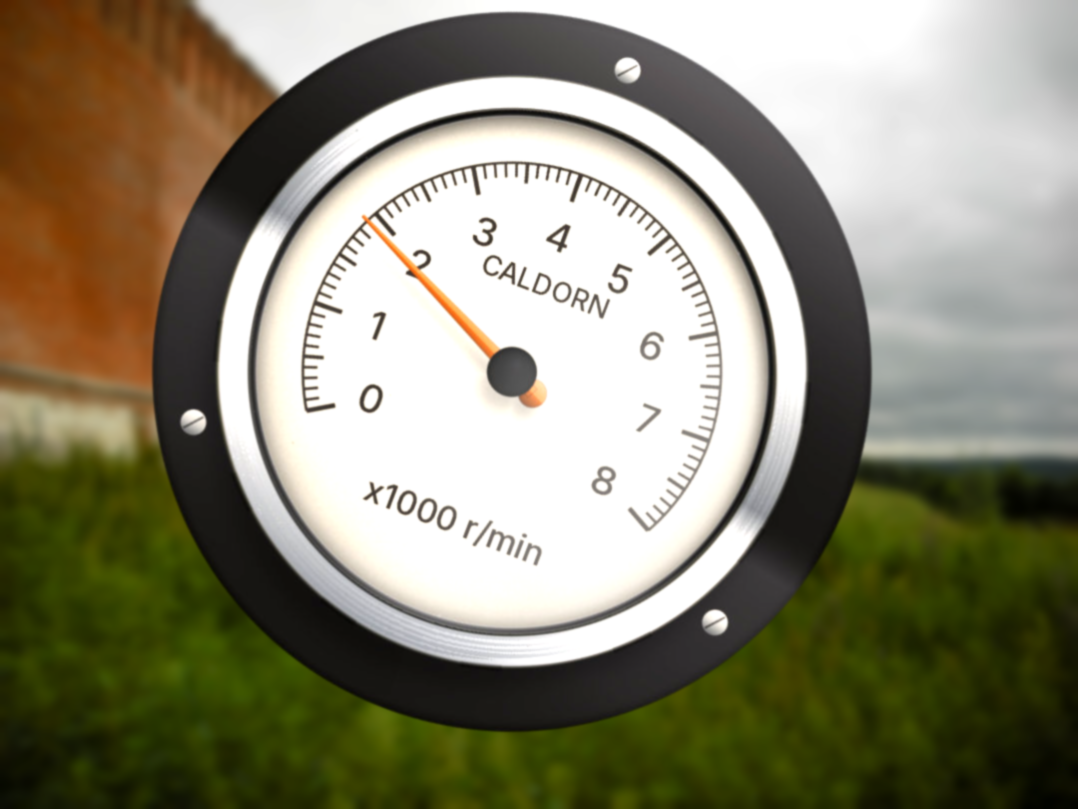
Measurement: 1900 rpm
